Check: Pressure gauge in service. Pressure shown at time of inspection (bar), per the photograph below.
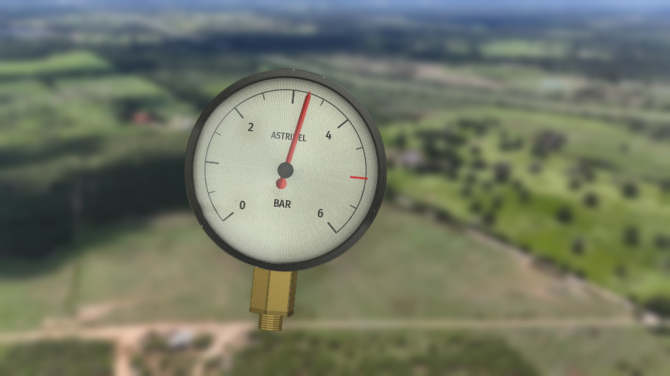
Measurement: 3.25 bar
